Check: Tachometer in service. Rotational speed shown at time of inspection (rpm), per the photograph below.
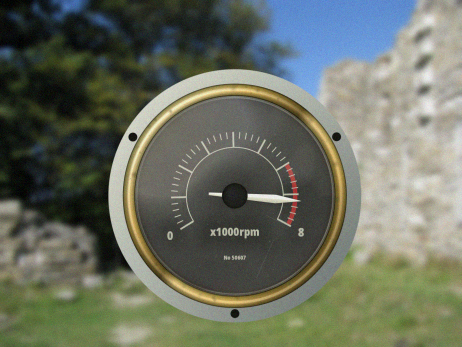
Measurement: 7200 rpm
